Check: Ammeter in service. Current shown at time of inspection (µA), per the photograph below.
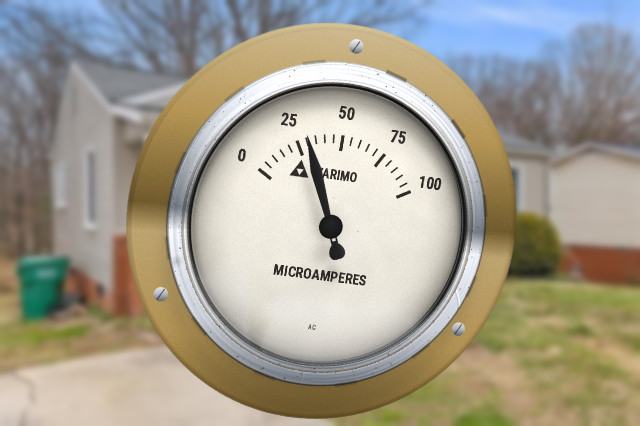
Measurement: 30 µA
